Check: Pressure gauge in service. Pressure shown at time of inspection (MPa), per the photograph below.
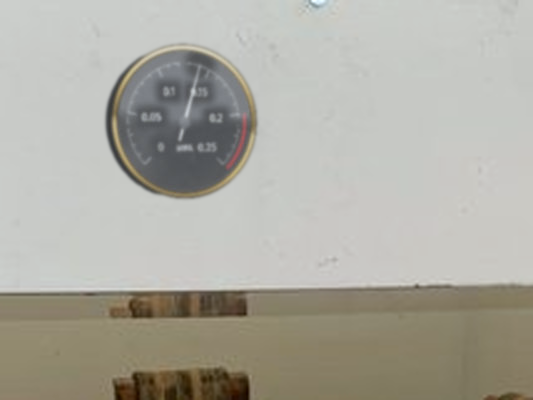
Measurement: 0.14 MPa
